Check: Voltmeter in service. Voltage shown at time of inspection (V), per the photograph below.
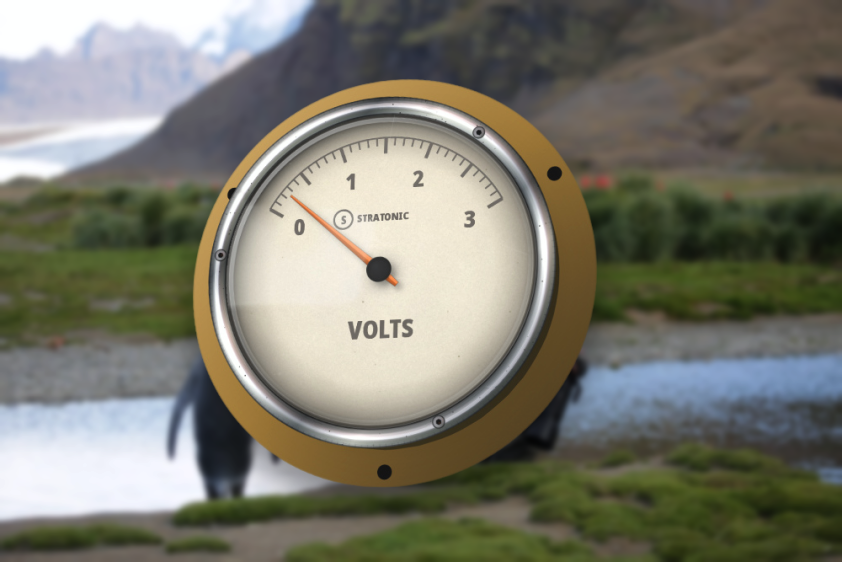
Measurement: 0.25 V
